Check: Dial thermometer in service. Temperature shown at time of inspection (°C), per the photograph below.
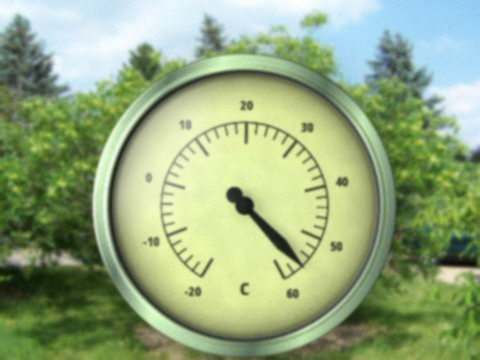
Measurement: 56 °C
